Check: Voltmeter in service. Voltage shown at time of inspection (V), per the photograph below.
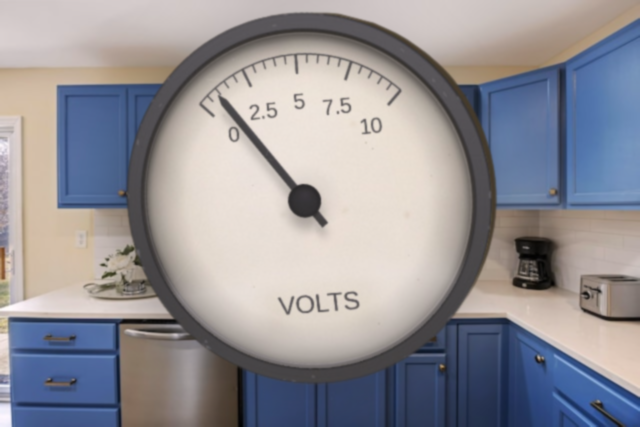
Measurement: 1 V
